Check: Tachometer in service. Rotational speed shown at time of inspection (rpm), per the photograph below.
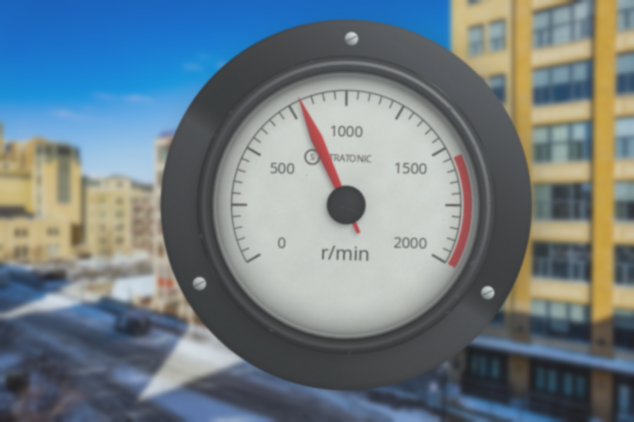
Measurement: 800 rpm
